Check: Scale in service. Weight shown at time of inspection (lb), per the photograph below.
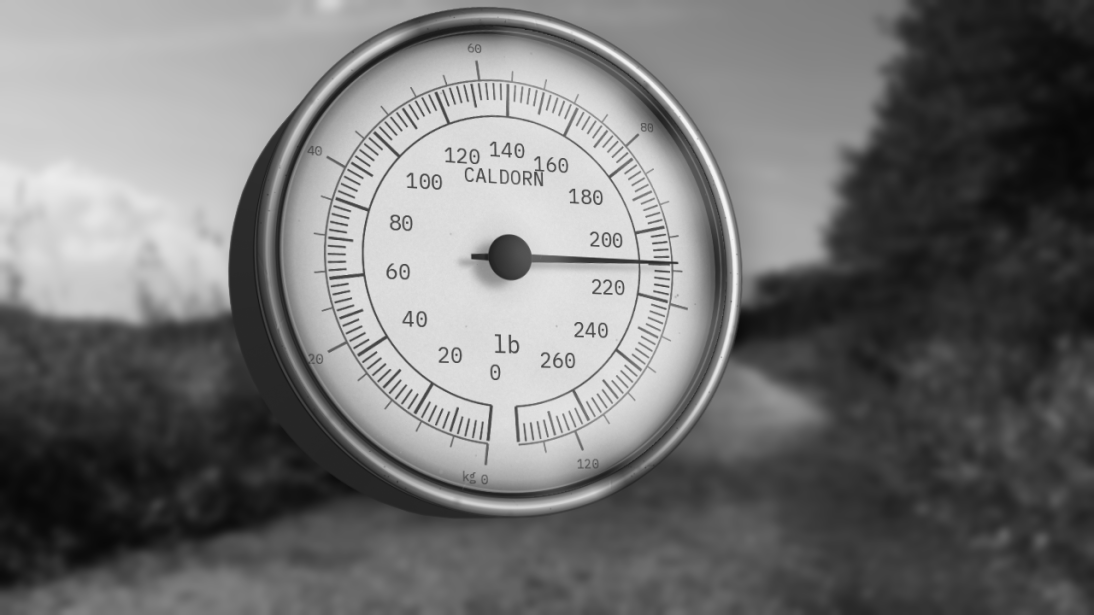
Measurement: 210 lb
